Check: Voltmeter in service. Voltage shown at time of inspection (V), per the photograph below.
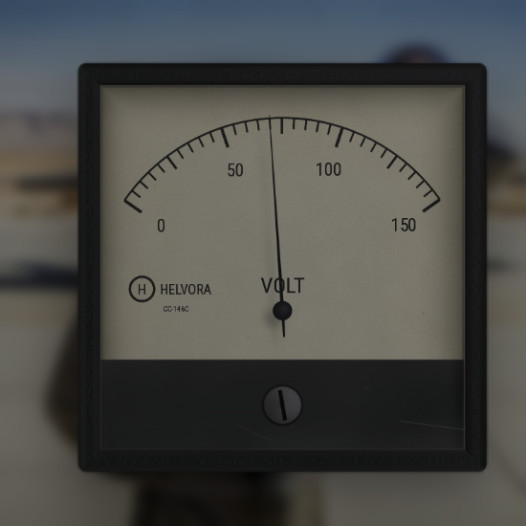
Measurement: 70 V
